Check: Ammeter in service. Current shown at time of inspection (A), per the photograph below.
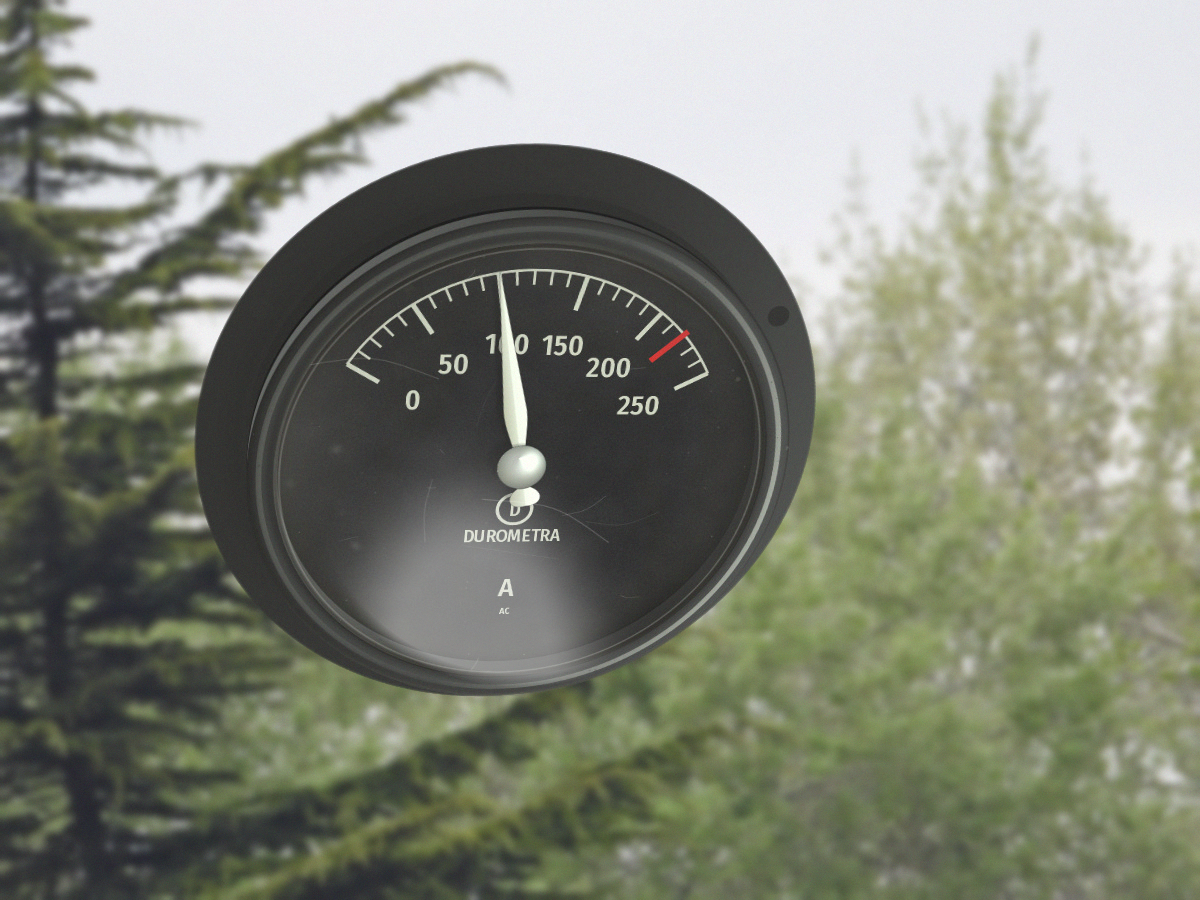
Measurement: 100 A
